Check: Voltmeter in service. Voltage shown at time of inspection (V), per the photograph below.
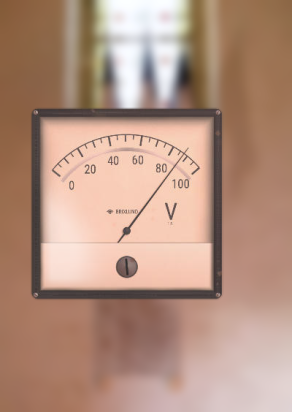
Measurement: 87.5 V
